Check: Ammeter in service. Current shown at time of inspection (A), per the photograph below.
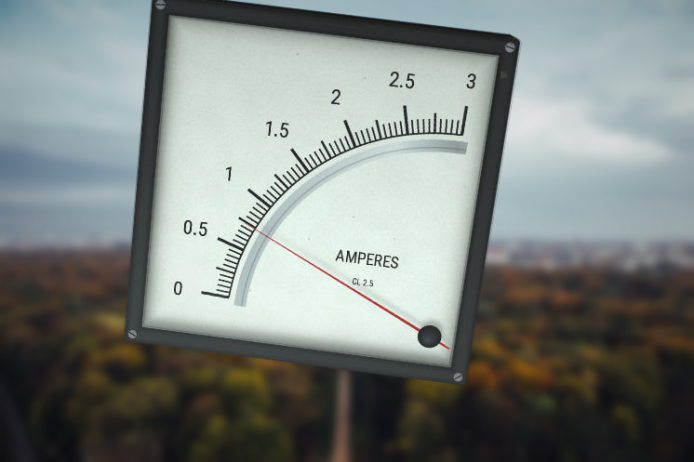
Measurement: 0.75 A
